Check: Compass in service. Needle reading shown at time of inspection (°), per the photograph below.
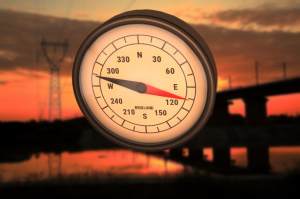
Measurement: 105 °
